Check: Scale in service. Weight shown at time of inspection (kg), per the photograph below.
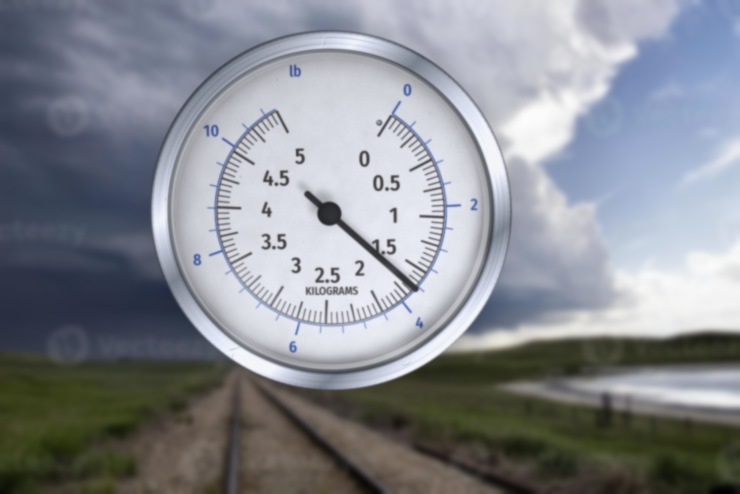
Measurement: 1.65 kg
